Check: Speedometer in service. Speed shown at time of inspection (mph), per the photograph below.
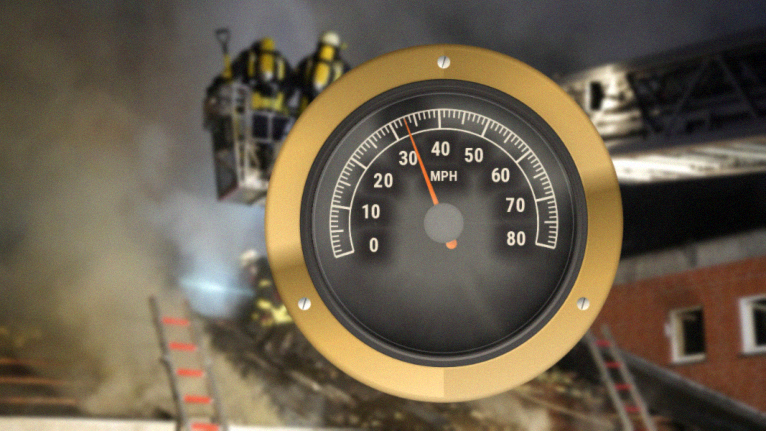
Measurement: 33 mph
